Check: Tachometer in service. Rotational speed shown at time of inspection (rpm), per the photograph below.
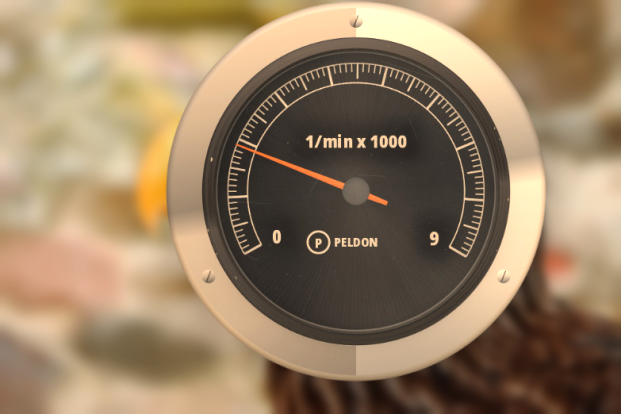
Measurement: 1900 rpm
